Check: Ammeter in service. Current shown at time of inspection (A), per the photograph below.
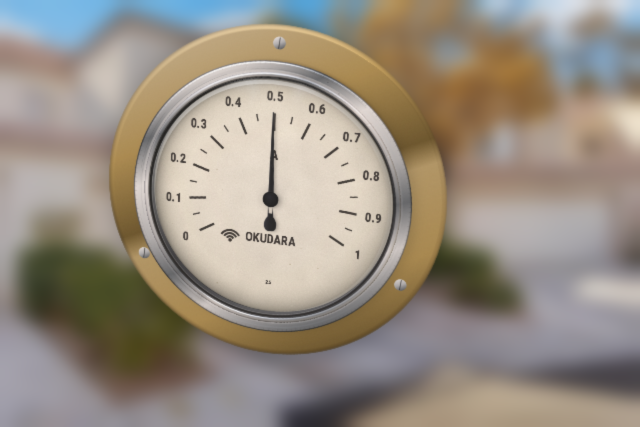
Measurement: 0.5 A
